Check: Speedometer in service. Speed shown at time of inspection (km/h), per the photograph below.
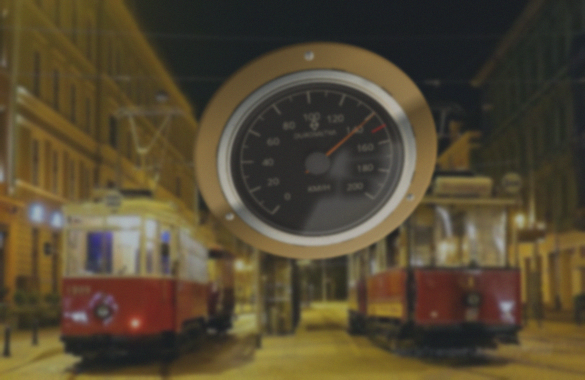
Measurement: 140 km/h
